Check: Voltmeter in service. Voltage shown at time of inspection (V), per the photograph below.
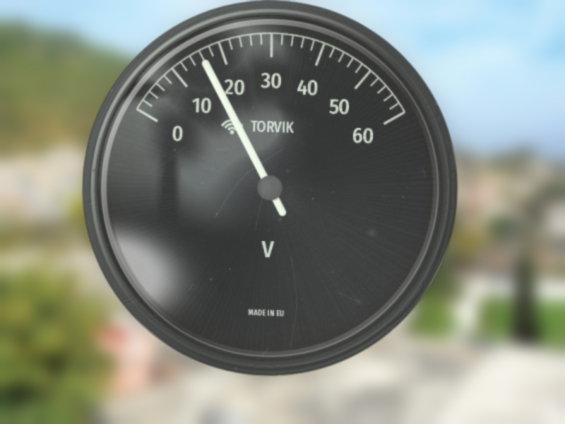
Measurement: 16 V
